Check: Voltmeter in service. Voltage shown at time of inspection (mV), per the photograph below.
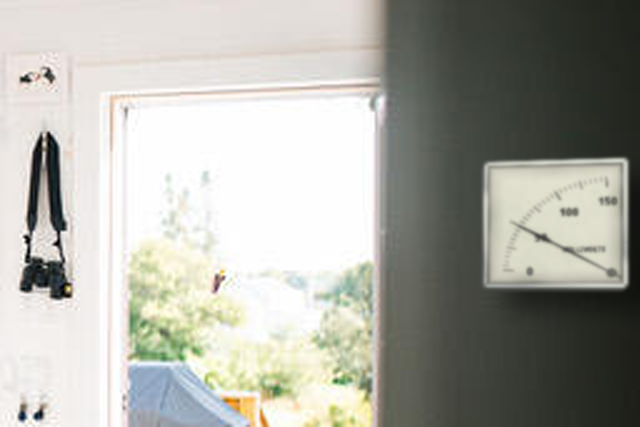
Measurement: 50 mV
